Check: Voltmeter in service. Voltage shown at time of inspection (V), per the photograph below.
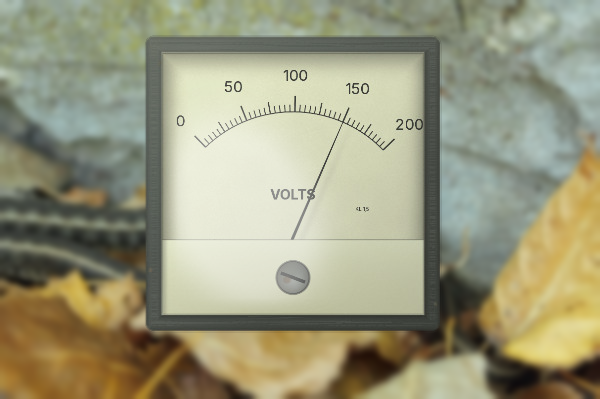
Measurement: 150 V
